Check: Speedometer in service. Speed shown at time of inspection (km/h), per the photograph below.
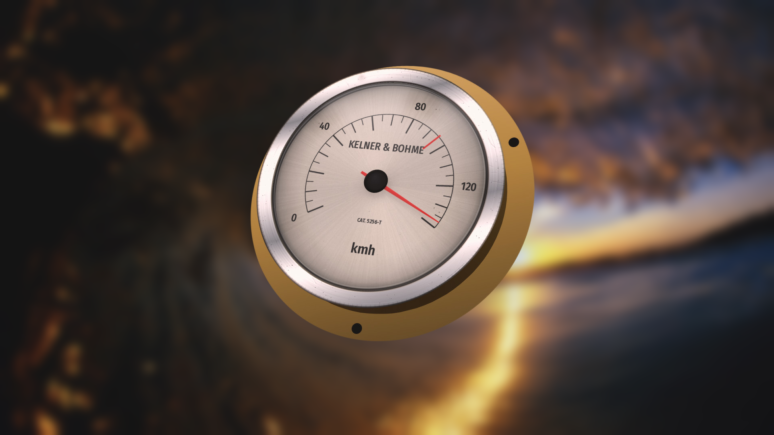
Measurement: 137.5 km/h
